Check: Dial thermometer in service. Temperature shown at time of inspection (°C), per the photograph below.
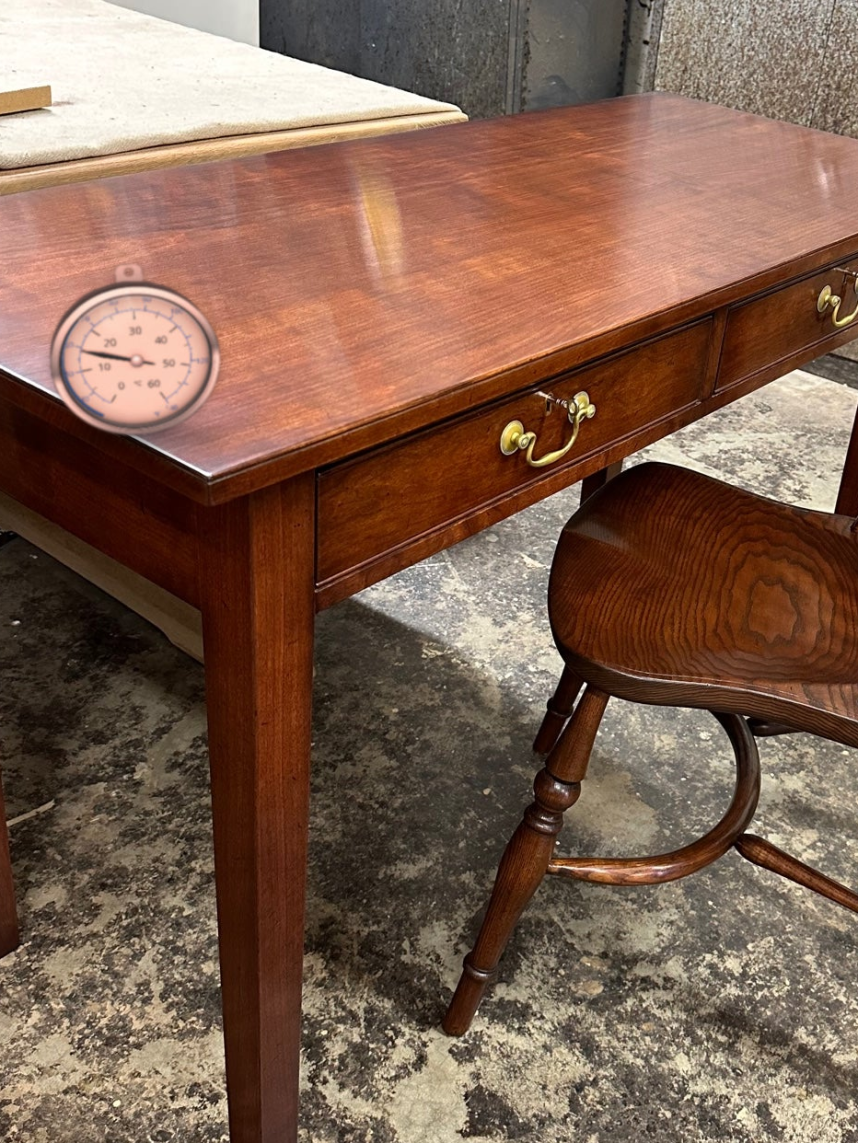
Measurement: 15 °C
